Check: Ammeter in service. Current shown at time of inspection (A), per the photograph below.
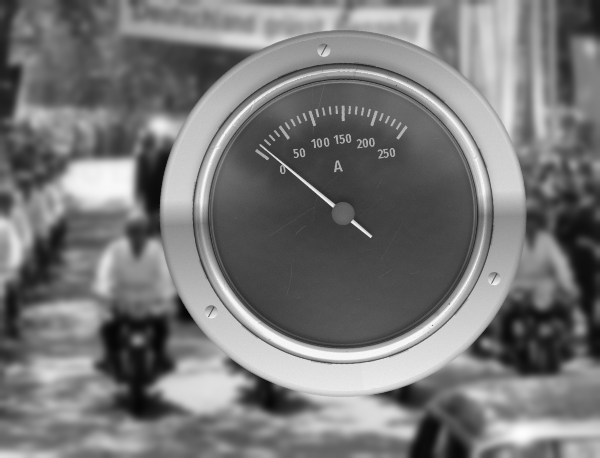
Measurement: 10 A
